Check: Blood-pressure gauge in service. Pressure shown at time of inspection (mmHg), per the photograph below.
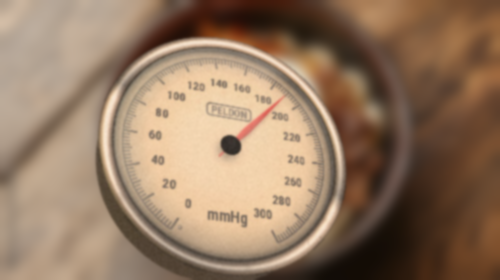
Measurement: 190 mmHg
